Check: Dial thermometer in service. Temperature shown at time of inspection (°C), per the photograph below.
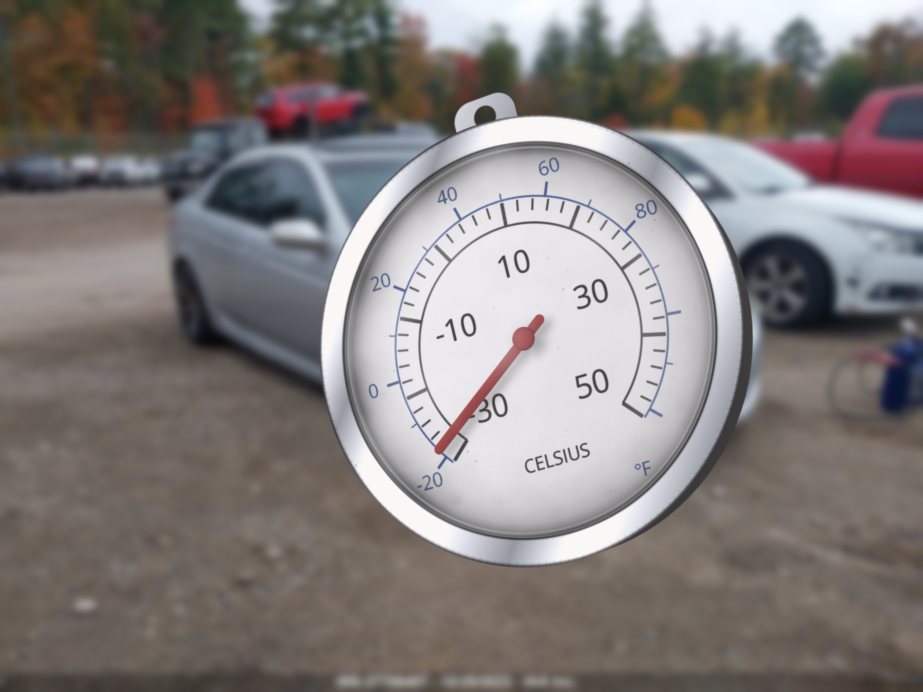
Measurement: -28 °C
